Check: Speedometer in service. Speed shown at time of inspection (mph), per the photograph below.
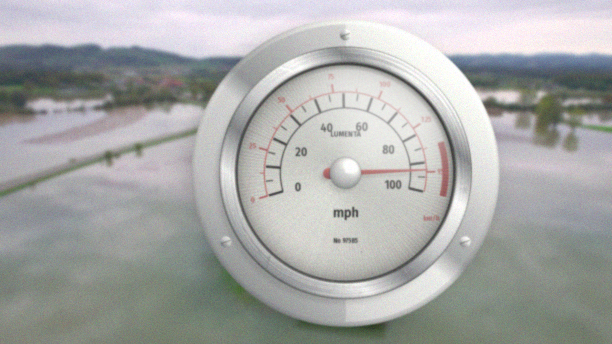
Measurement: 92.5 mph
